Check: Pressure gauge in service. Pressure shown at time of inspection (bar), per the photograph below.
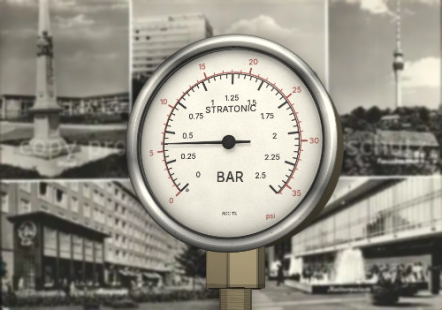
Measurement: 0.4 bar
